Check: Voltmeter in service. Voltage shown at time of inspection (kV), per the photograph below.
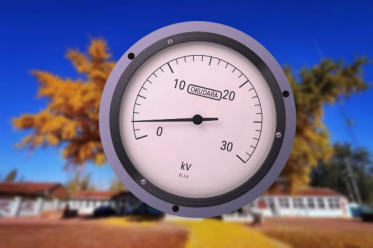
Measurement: 2 kV
